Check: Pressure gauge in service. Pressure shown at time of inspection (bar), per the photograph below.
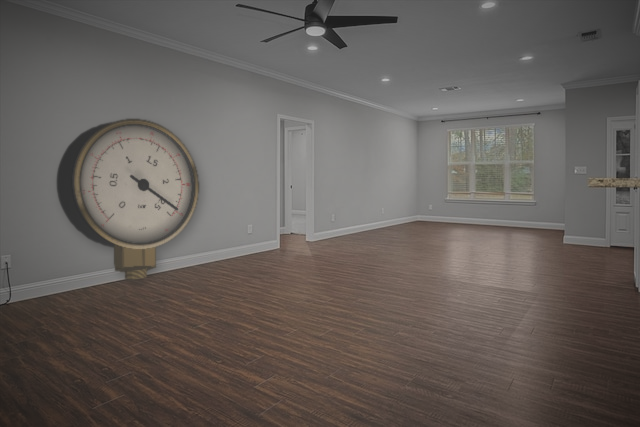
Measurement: 2.4 bar
